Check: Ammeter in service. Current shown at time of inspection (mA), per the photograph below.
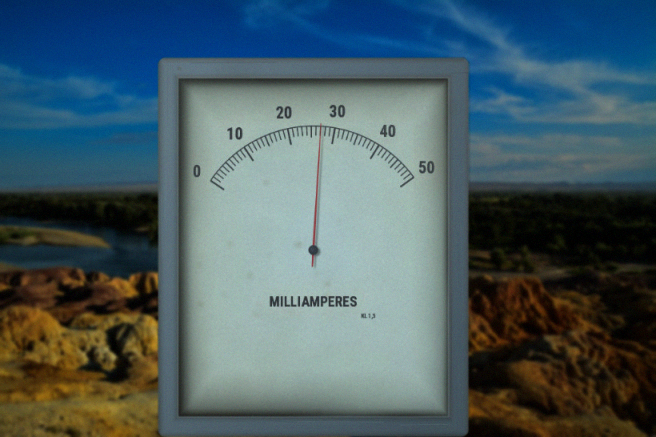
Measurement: 27 mA
